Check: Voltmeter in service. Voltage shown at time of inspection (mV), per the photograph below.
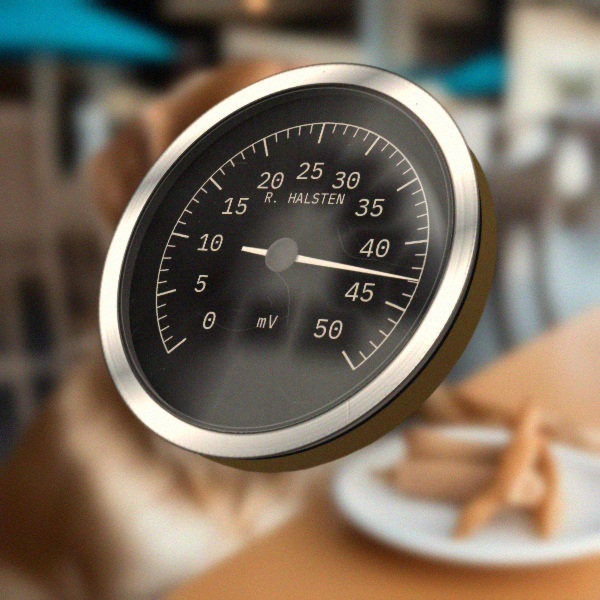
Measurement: 43 mV
